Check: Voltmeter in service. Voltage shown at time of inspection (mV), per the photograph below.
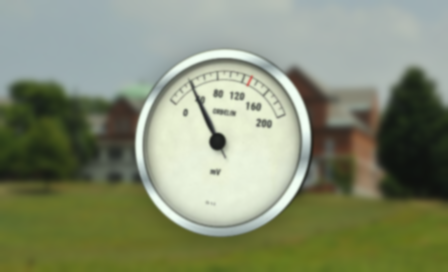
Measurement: 40 mV
